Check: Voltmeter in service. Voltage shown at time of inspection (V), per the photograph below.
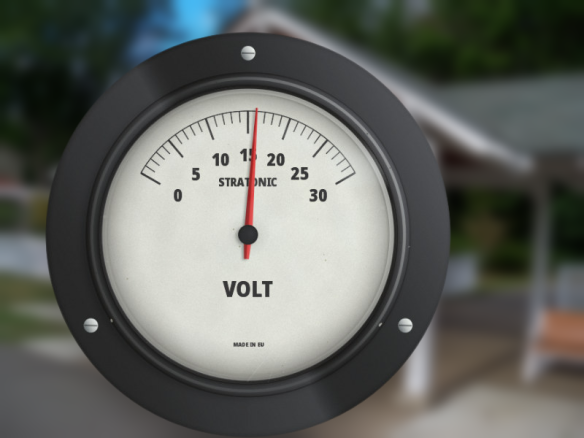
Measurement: 16 V
